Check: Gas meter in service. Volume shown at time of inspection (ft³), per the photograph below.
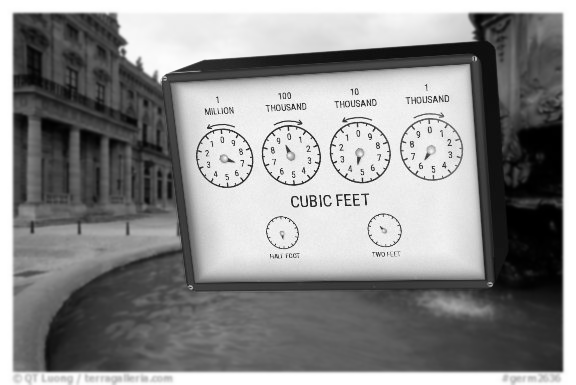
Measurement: 694600 ft³
